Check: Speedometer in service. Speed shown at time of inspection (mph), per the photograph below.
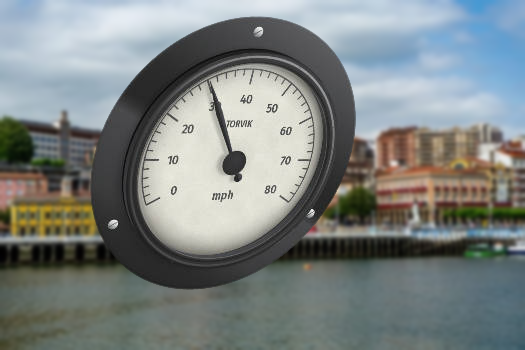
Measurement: 30 mph
